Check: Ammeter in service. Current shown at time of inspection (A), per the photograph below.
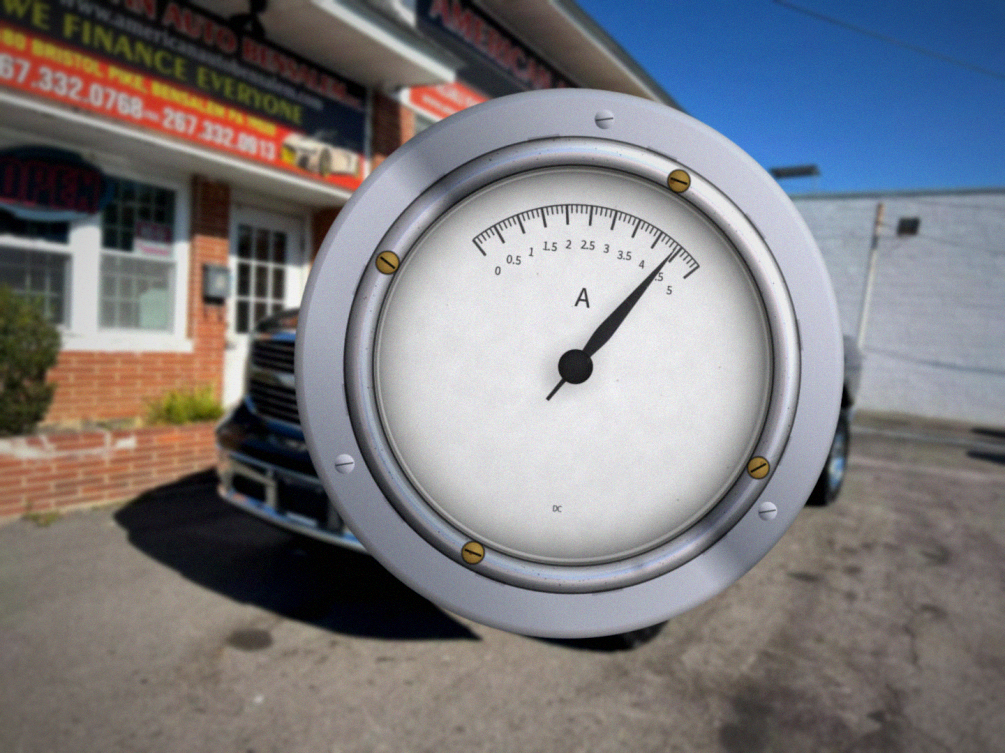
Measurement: 4.4 A
